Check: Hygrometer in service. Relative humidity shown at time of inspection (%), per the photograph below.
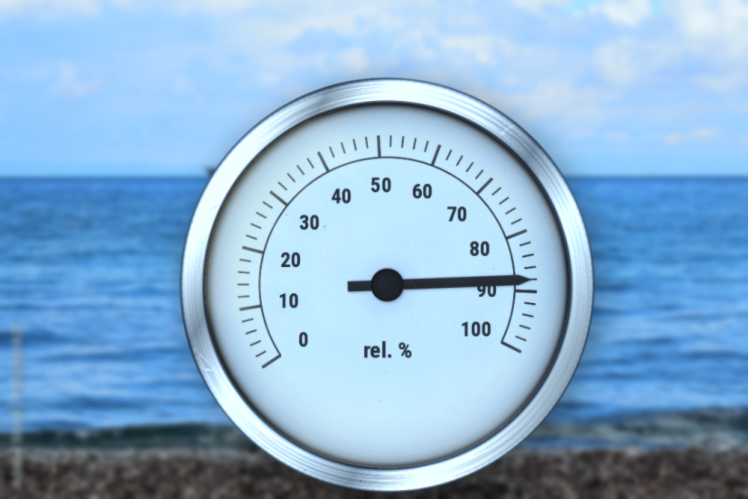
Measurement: 88 %
